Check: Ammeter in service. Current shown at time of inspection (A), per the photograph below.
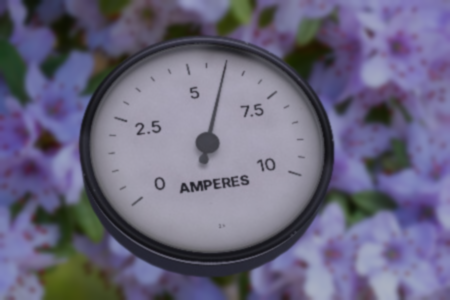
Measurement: 6 A
